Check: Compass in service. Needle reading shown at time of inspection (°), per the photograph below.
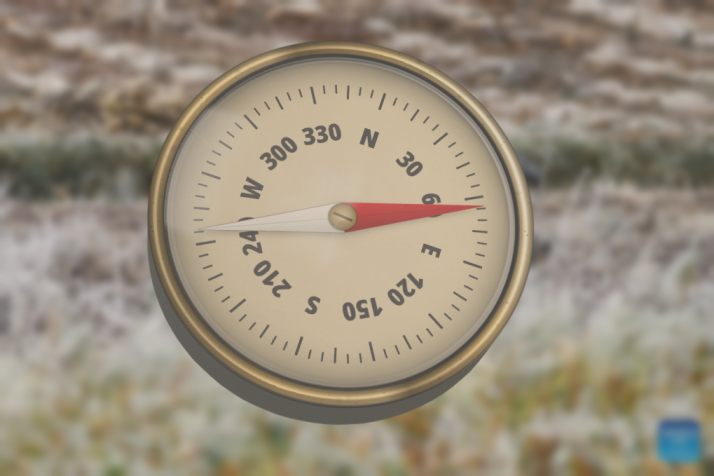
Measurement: 65 °
